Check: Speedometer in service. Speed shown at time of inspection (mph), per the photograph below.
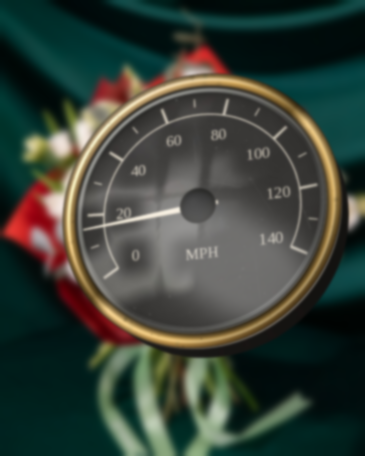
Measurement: 15 mph
